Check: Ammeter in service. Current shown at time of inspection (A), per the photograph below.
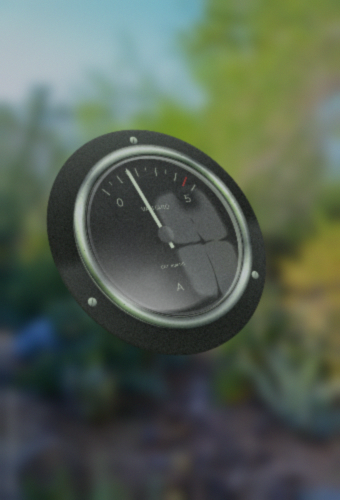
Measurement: 1.5 A
